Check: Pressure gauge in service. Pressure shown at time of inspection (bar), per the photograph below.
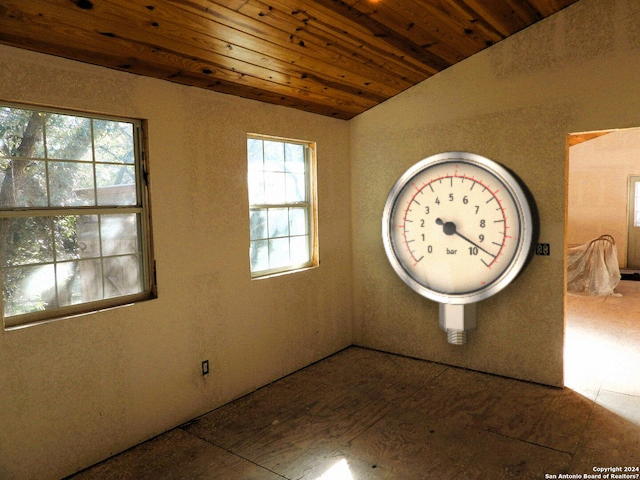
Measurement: 9.5 bar
